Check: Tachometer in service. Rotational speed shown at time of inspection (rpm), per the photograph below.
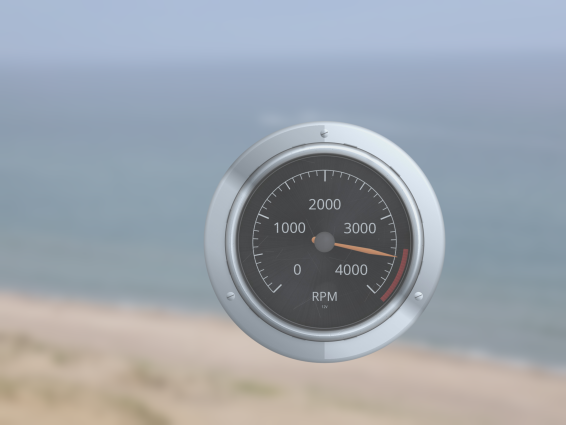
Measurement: 3500 rpm
